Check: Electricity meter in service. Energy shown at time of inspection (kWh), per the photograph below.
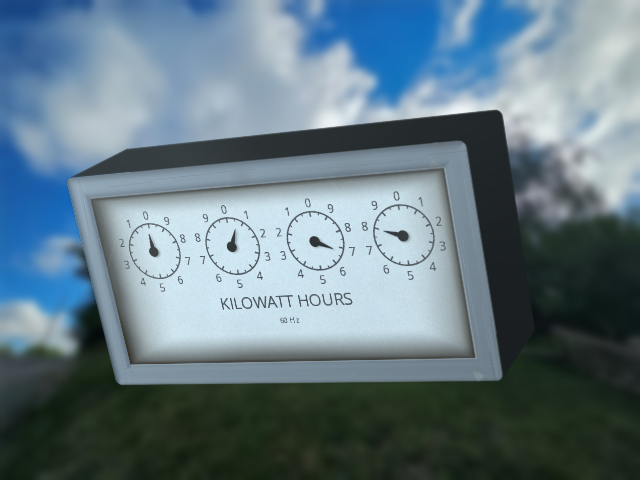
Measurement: 68 kWh
